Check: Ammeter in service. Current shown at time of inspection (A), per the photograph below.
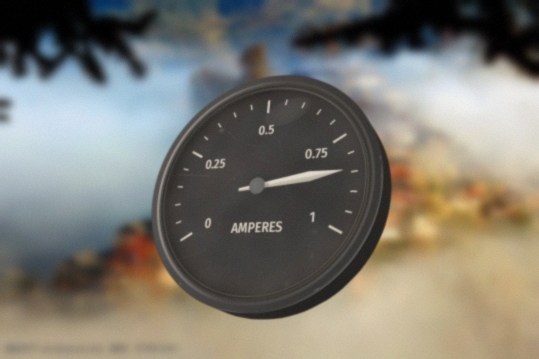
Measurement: 0.85 A
